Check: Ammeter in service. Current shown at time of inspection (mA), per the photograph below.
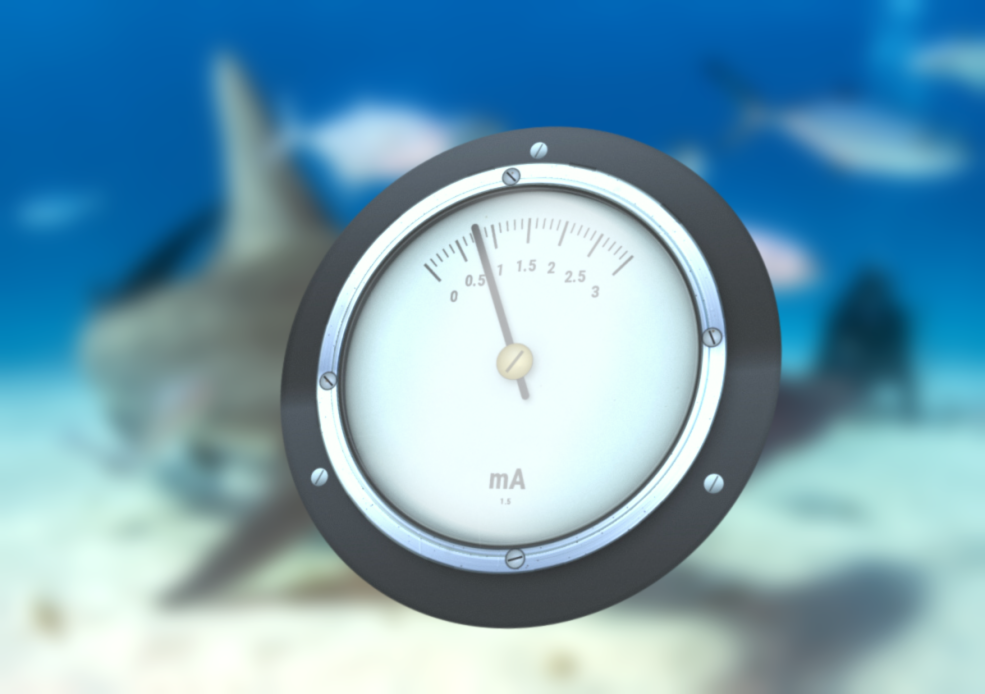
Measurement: 0.8 mA
